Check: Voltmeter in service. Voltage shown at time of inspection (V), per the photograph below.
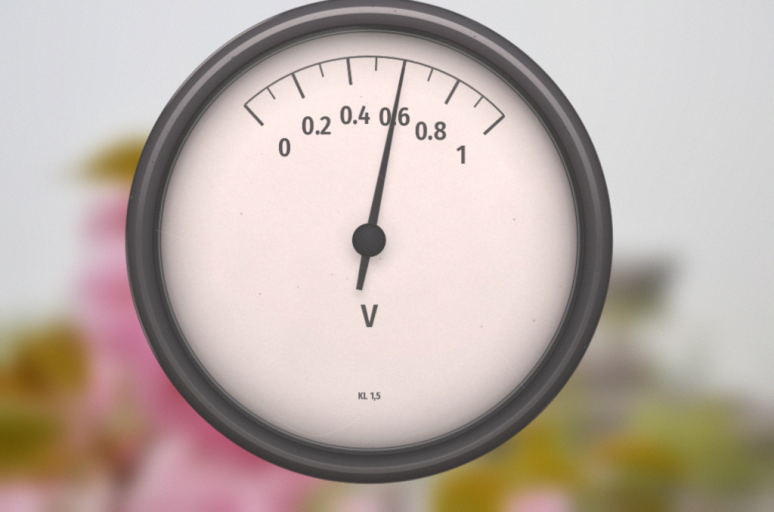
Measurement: 0.6 V
